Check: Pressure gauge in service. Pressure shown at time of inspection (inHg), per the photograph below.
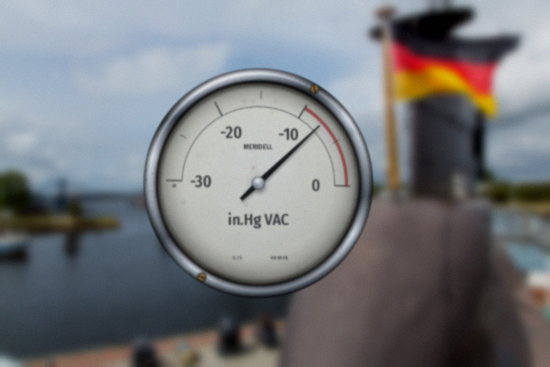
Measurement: -7.5 inHg
